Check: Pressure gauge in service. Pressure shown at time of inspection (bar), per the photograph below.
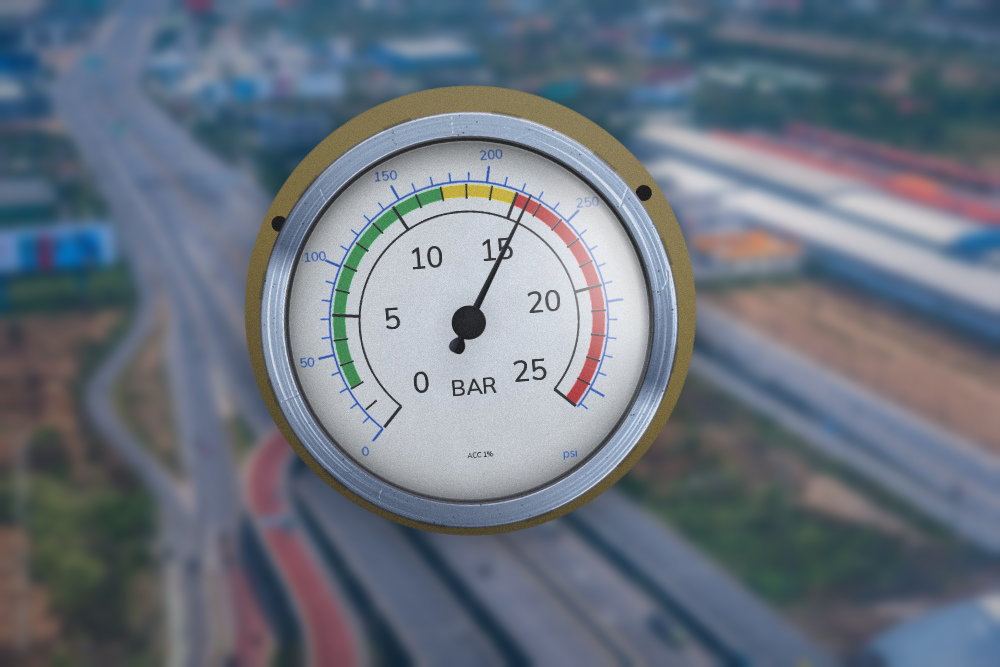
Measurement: 15.5 bar
